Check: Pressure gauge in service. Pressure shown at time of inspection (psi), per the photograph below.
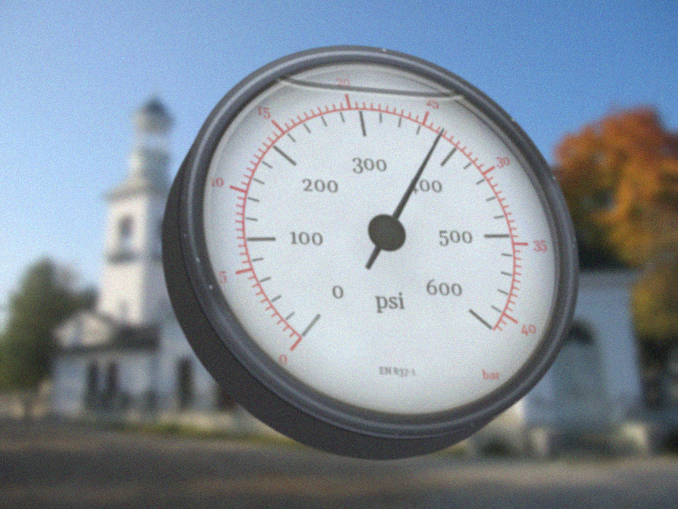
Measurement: 380 psi
